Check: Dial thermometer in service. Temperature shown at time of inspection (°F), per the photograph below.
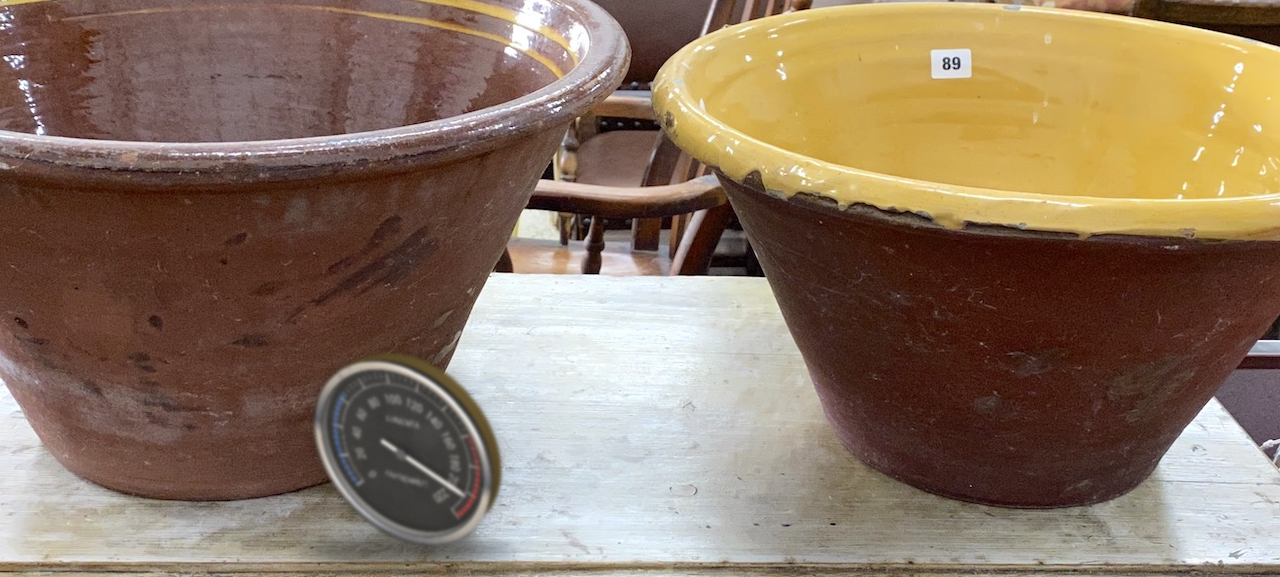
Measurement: 200 °F
